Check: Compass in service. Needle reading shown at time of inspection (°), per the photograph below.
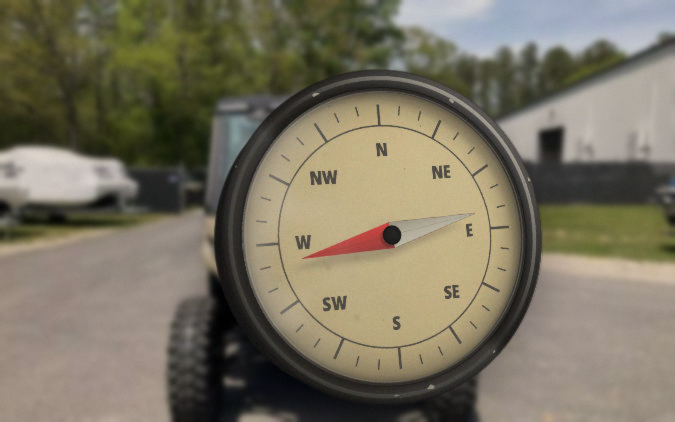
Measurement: 260 °
